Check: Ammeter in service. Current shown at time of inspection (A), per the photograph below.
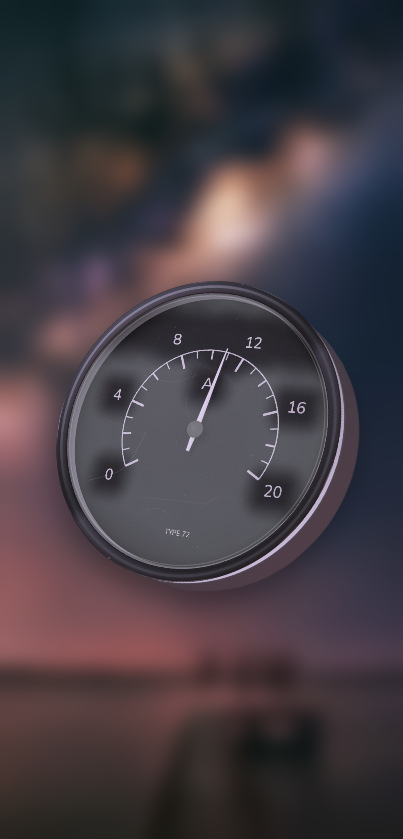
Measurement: 11 A
